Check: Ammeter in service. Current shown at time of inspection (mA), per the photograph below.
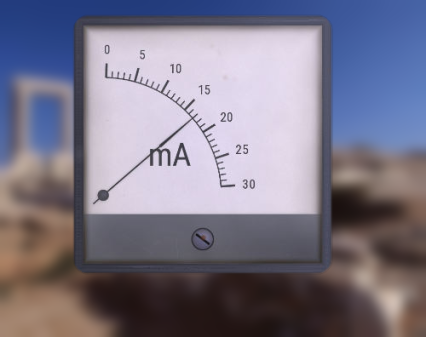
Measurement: 17 mA
